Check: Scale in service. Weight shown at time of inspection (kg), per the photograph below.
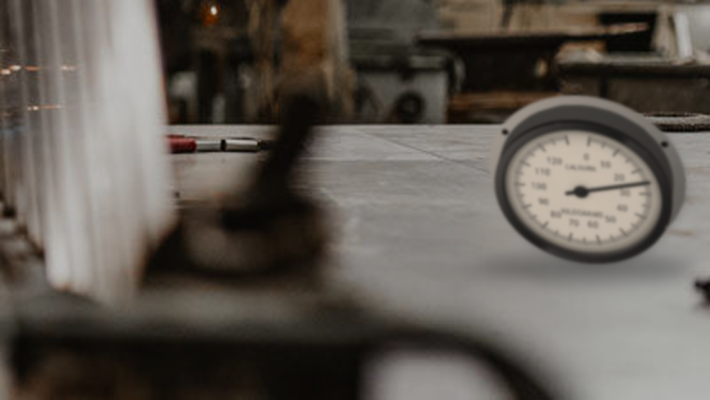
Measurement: 25 kg
